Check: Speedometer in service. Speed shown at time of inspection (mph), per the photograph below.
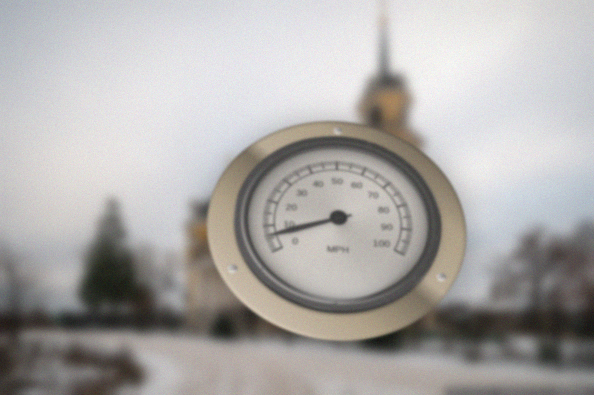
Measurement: 5 mph
